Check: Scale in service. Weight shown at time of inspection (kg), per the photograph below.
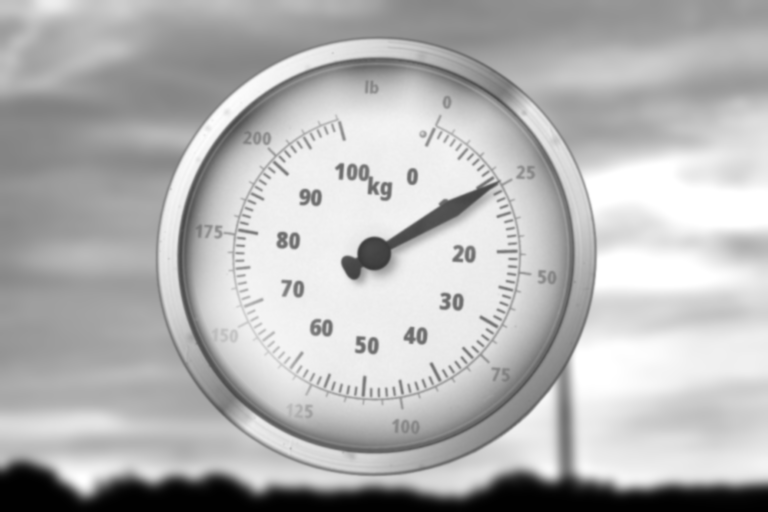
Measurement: 11 kg
